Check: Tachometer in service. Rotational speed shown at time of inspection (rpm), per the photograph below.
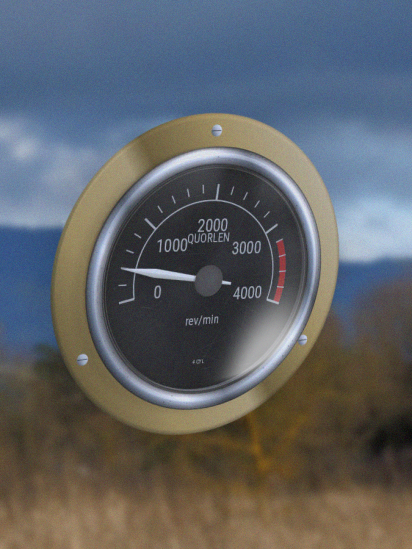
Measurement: 400 rpm
